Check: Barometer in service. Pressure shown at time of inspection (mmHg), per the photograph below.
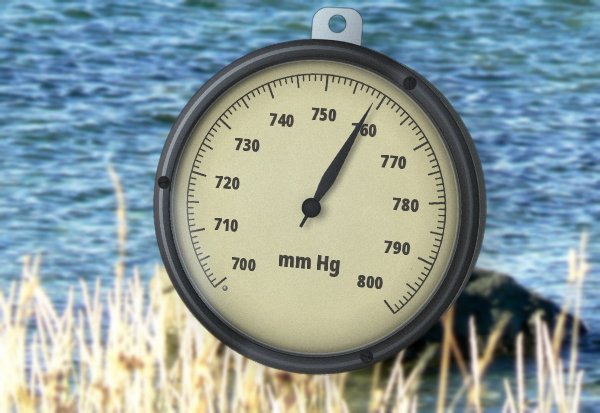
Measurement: 759 mmHg
